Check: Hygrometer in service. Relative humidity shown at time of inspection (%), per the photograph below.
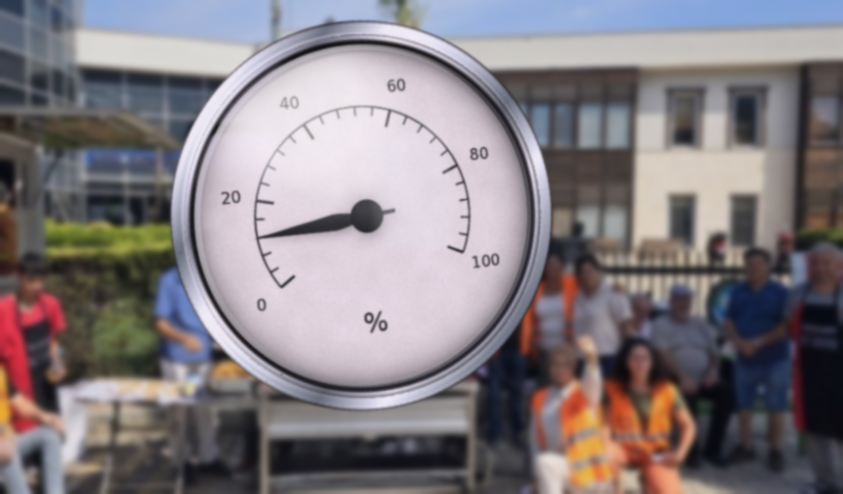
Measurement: 12 %
